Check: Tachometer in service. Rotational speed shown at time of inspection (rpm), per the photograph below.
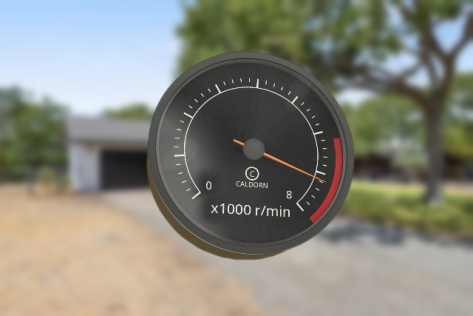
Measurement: 7200 rpm
